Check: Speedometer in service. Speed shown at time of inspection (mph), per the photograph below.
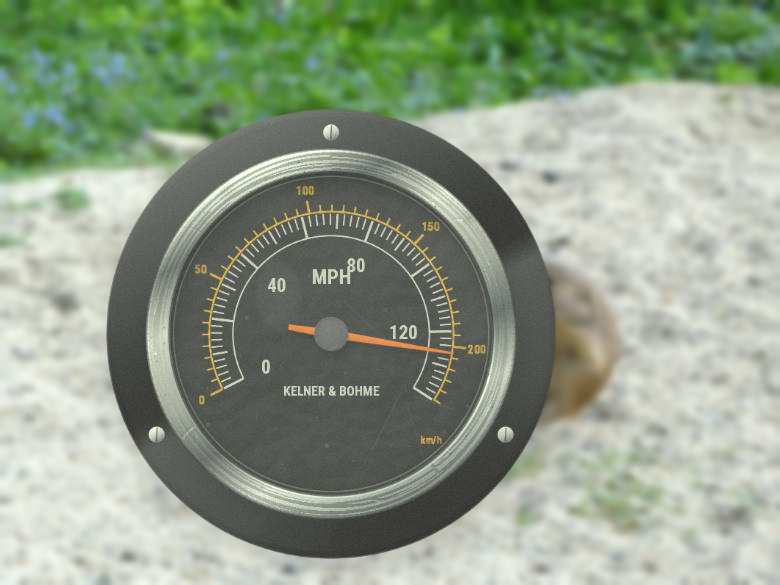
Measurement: 126 mph
